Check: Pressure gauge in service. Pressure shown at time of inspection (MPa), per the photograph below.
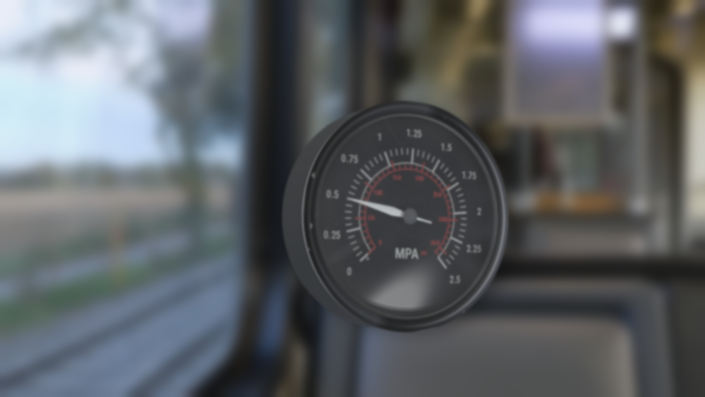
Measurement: 0.5 MPa
